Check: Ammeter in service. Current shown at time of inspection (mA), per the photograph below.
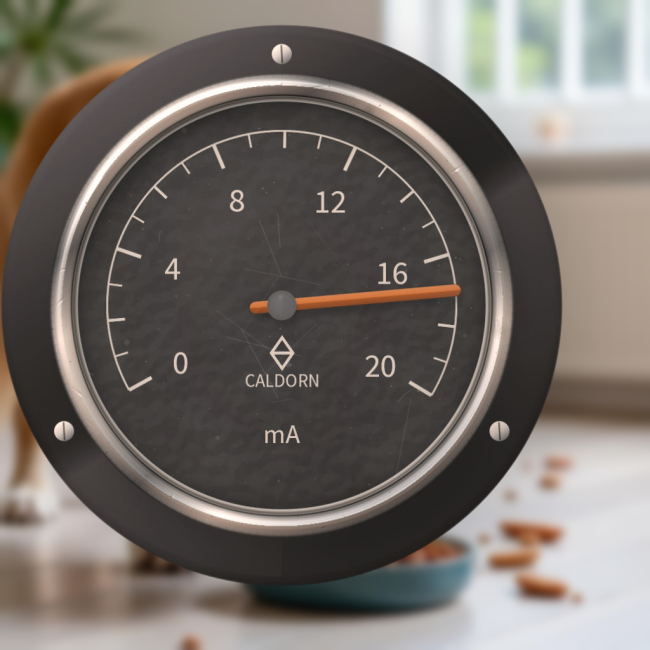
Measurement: 17 mA
